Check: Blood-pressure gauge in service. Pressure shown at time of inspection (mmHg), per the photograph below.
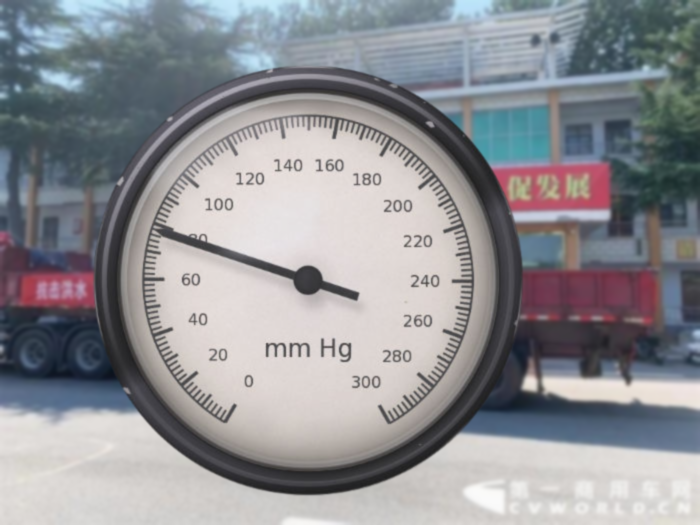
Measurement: 78 mmHg
